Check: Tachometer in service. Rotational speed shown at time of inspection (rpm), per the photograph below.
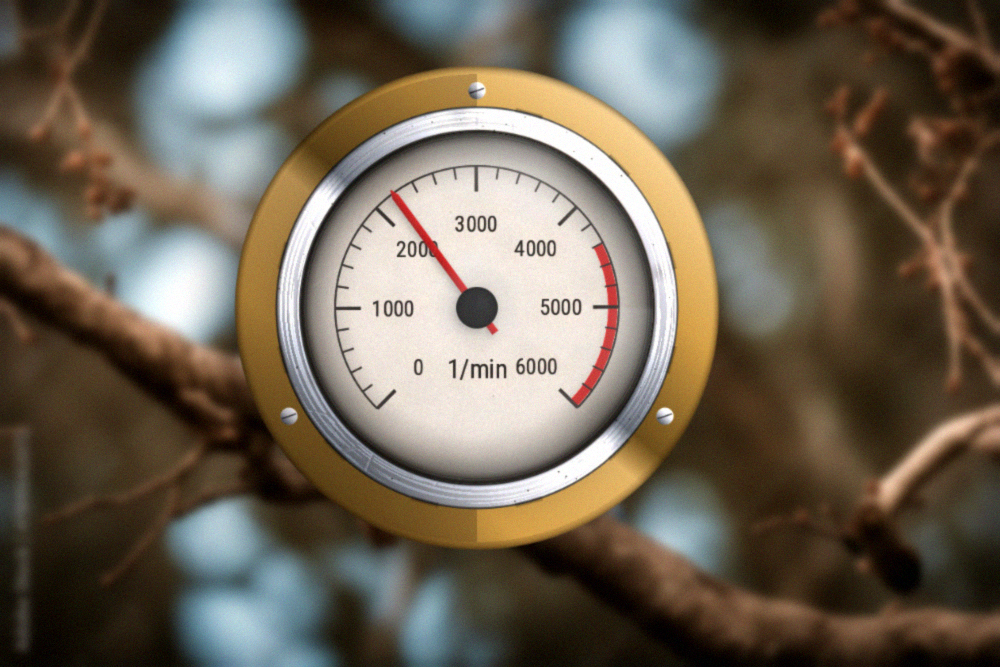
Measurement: 2200 rpm
